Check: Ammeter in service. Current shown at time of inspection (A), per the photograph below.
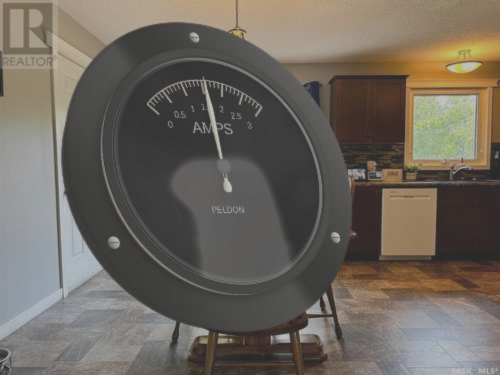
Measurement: 1.5 A
